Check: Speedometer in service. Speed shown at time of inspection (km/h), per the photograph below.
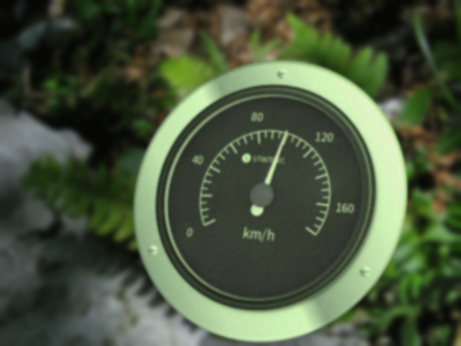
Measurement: 100 km/h
